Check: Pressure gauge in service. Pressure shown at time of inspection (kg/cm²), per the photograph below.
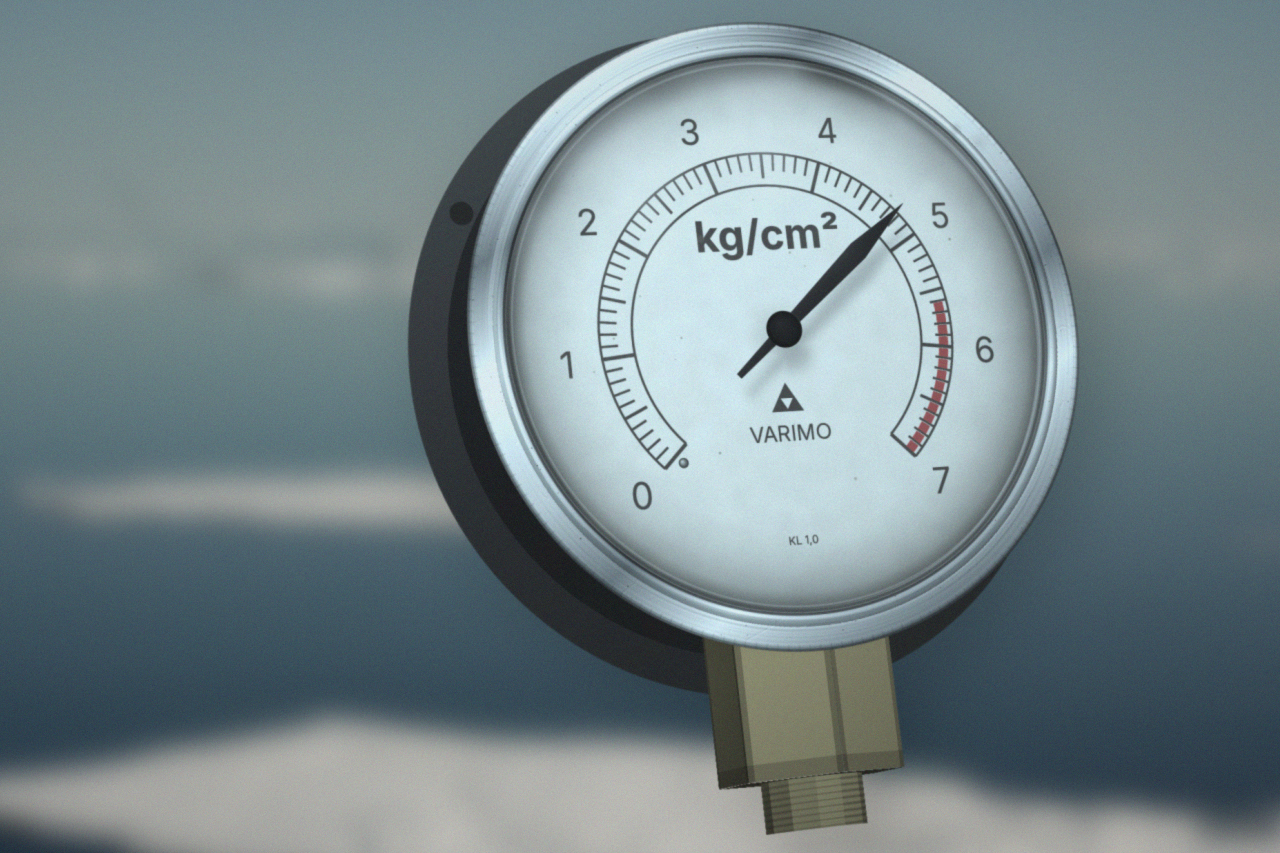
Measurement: 4.75 kg/cm²
